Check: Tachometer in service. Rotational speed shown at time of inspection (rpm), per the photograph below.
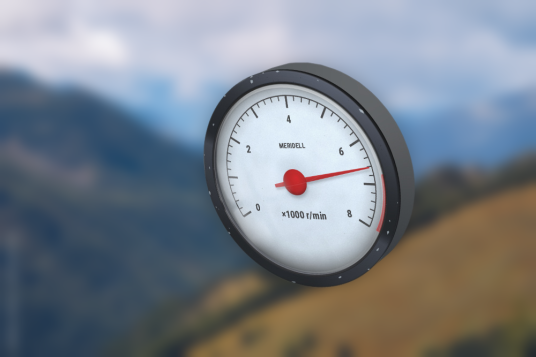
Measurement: 6600 rpm
